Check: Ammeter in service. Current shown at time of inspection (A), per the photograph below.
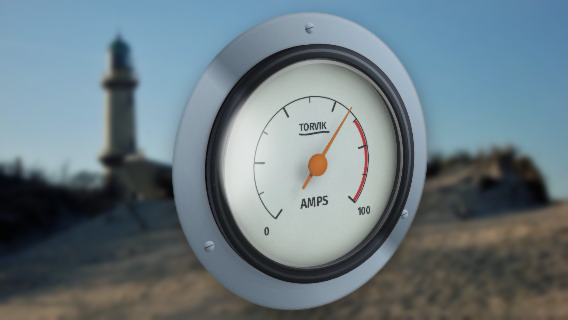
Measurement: 65 A
